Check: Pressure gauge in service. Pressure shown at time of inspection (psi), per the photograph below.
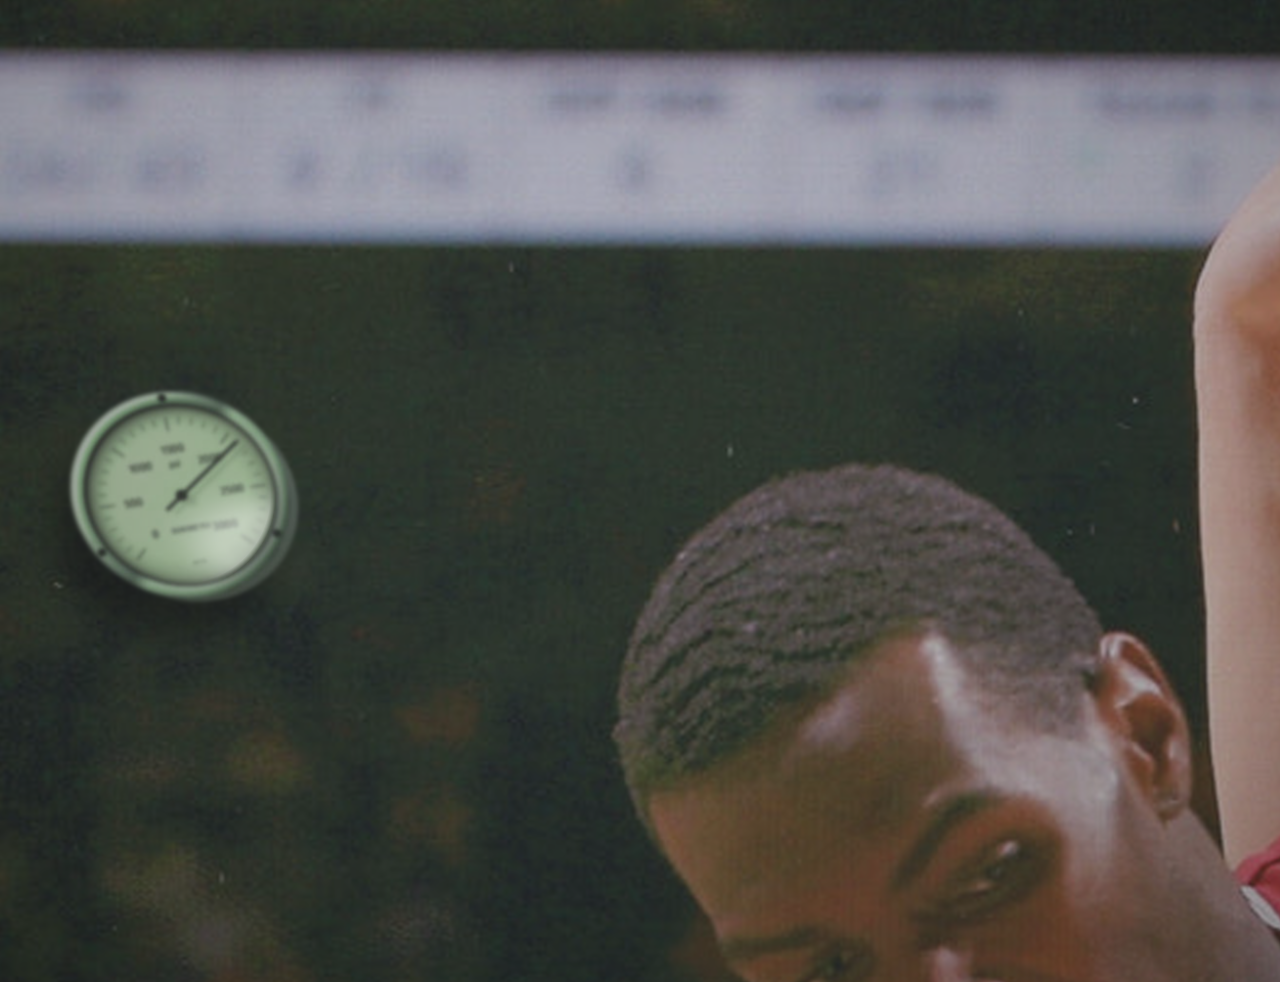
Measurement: 2100 psi
